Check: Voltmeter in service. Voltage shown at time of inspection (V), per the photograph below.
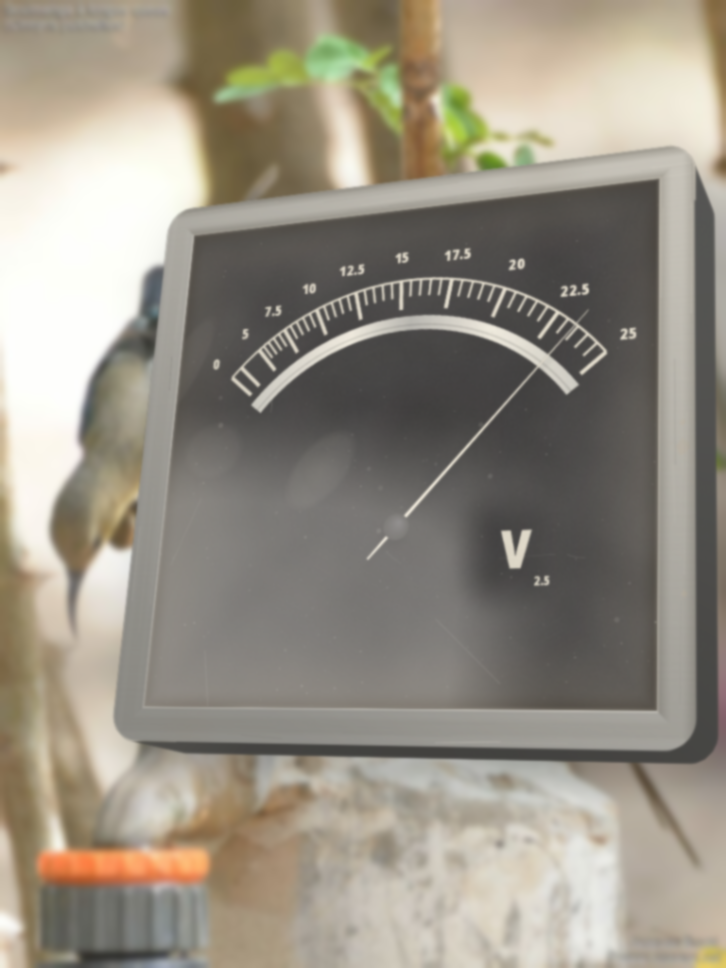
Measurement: 23.5 V
